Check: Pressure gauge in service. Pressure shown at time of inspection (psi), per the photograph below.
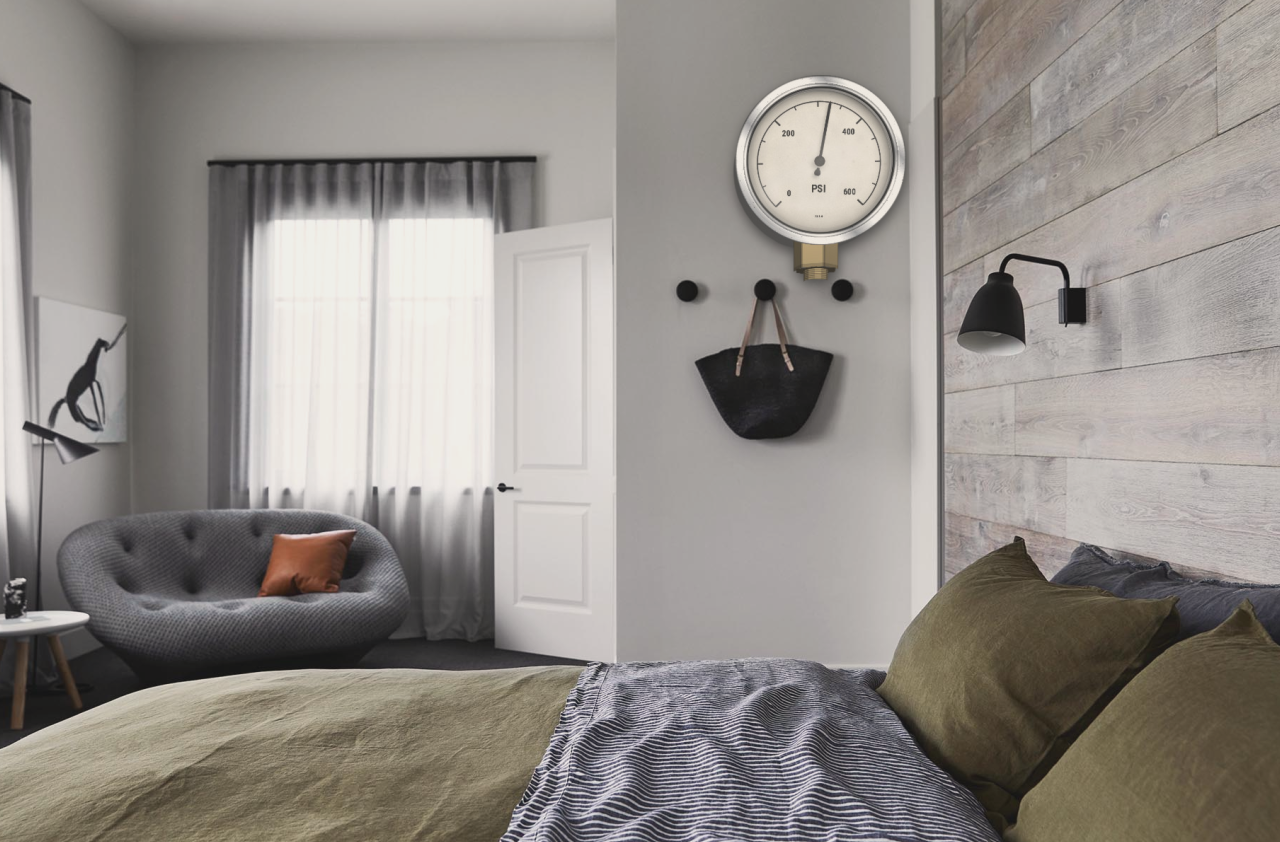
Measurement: 325 psi
